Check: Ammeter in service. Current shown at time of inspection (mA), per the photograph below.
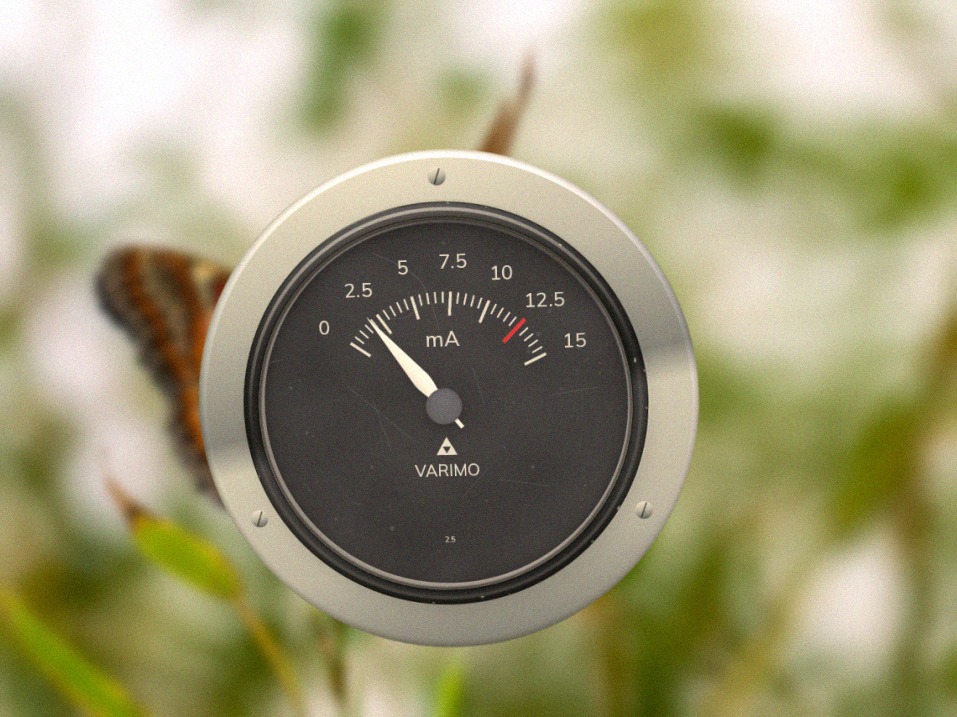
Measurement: 2 mA
